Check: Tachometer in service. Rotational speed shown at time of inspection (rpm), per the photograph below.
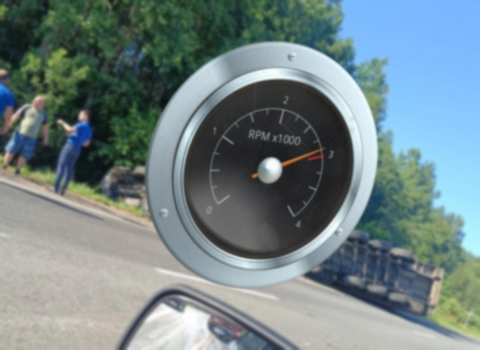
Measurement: 2875 rpm
